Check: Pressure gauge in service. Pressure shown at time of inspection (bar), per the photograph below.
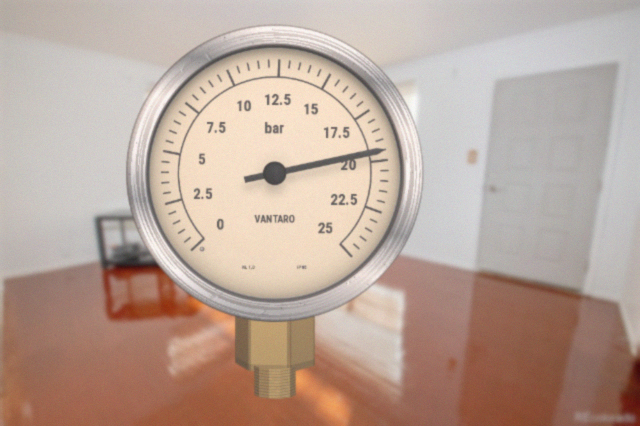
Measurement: 19.5 bar
